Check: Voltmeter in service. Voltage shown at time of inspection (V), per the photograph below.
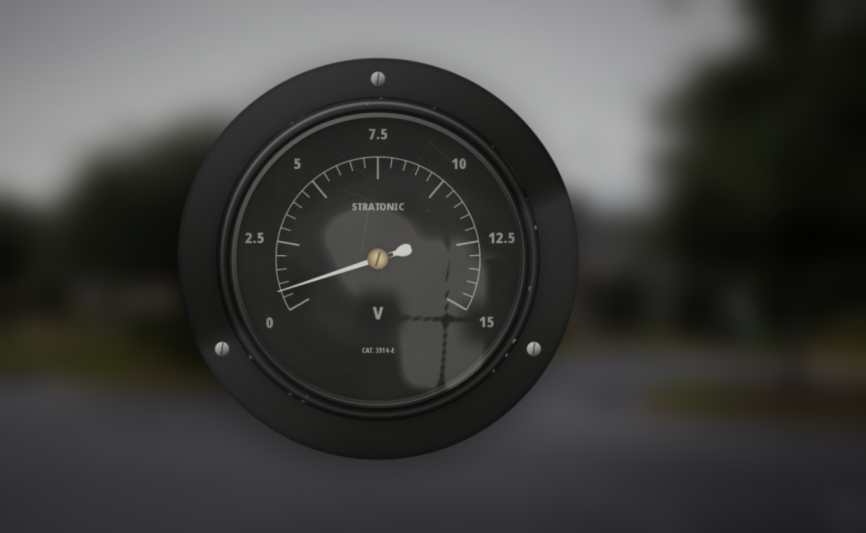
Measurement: 0.75 V
